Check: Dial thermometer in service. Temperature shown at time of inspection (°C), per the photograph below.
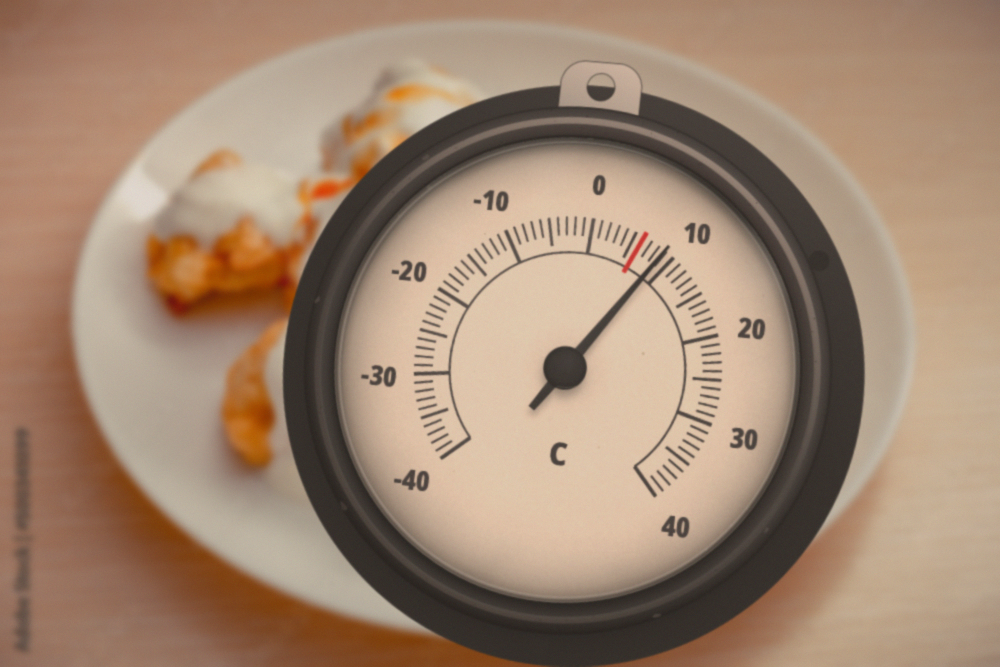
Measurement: 9 °C
